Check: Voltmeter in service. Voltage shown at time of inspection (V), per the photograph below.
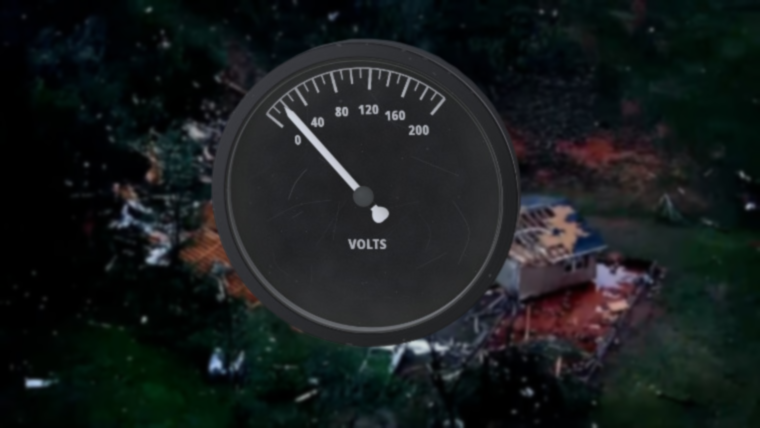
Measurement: 20 V
